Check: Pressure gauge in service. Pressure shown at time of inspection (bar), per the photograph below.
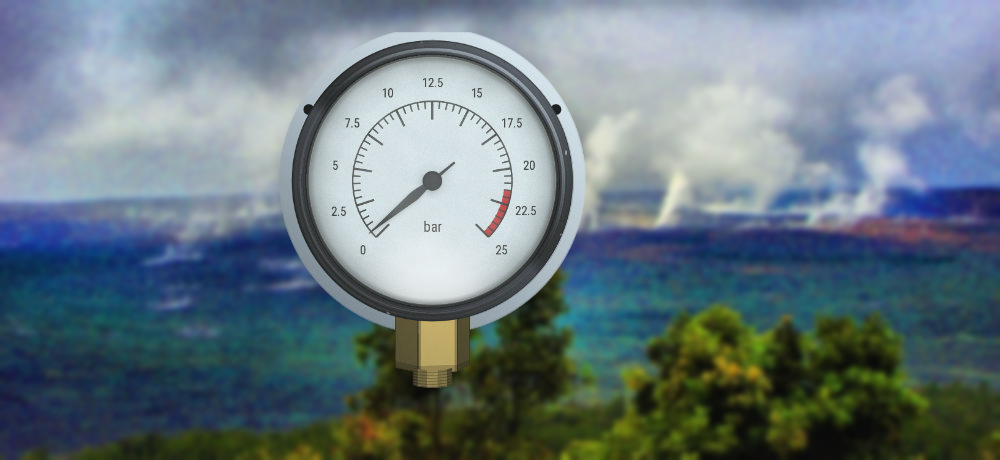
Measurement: 0.5 bar
